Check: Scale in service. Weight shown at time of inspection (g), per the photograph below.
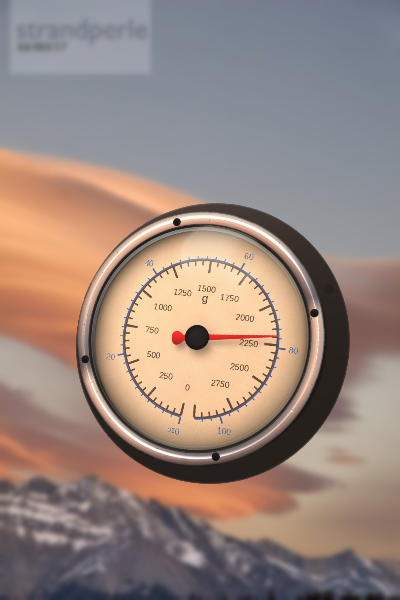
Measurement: 2200 g
